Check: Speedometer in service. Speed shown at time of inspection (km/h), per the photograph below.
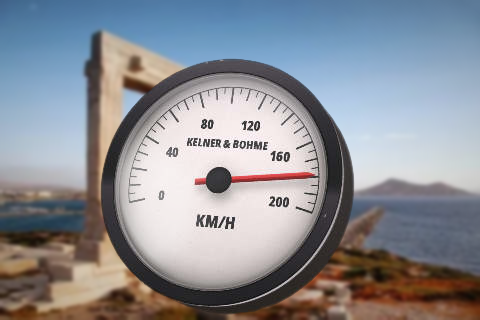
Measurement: 180 km/h
